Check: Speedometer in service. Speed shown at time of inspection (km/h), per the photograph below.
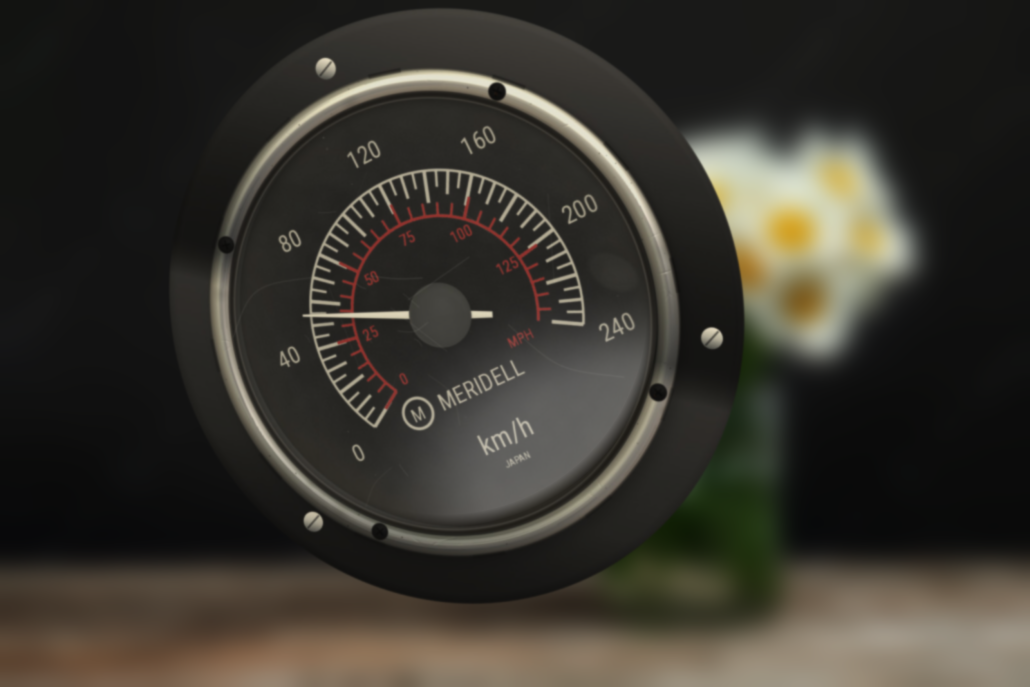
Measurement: 55 km/h
